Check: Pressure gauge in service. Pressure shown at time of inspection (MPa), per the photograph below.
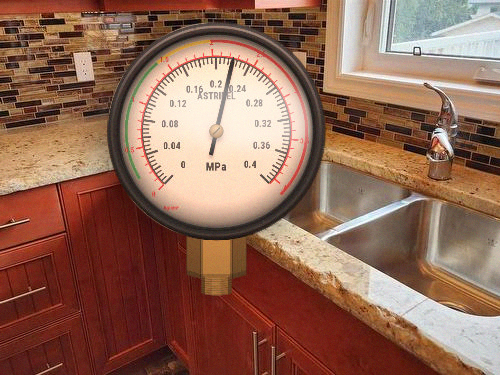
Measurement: 0.22 MPa
